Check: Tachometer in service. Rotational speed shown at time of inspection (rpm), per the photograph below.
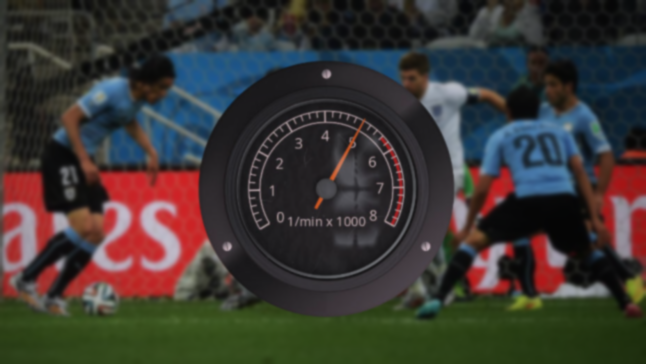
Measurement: 5000 rpm
